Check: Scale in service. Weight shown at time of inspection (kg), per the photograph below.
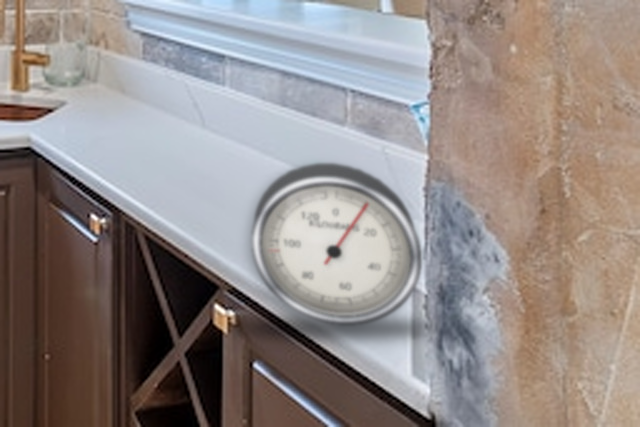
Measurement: 10 kg
